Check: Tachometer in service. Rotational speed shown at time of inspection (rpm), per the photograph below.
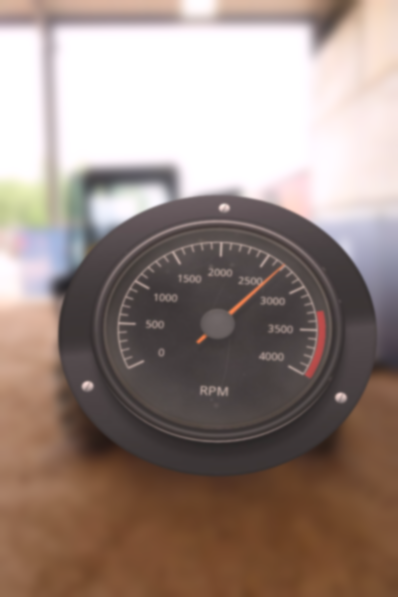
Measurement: 2700 rpm
